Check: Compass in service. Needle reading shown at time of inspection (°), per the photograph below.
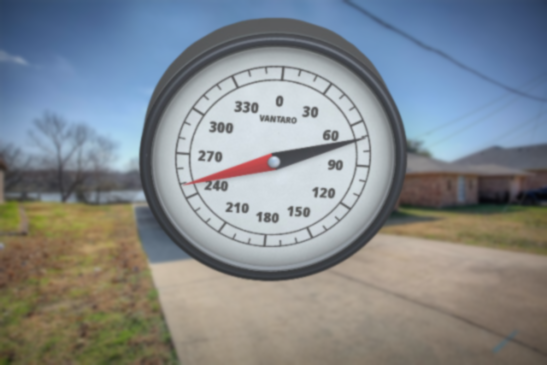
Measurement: 250 °
